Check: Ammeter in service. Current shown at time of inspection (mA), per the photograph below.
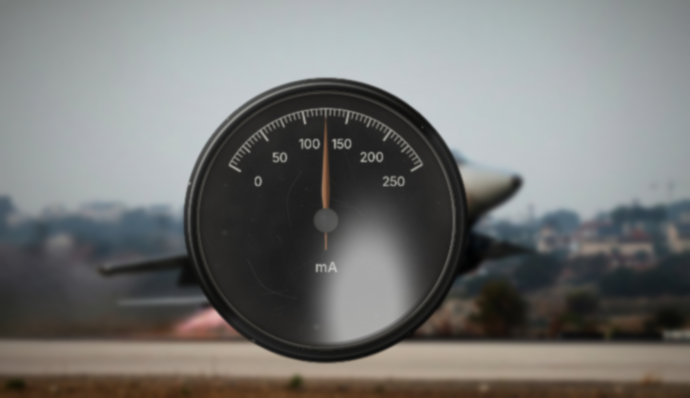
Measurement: 125 mA
